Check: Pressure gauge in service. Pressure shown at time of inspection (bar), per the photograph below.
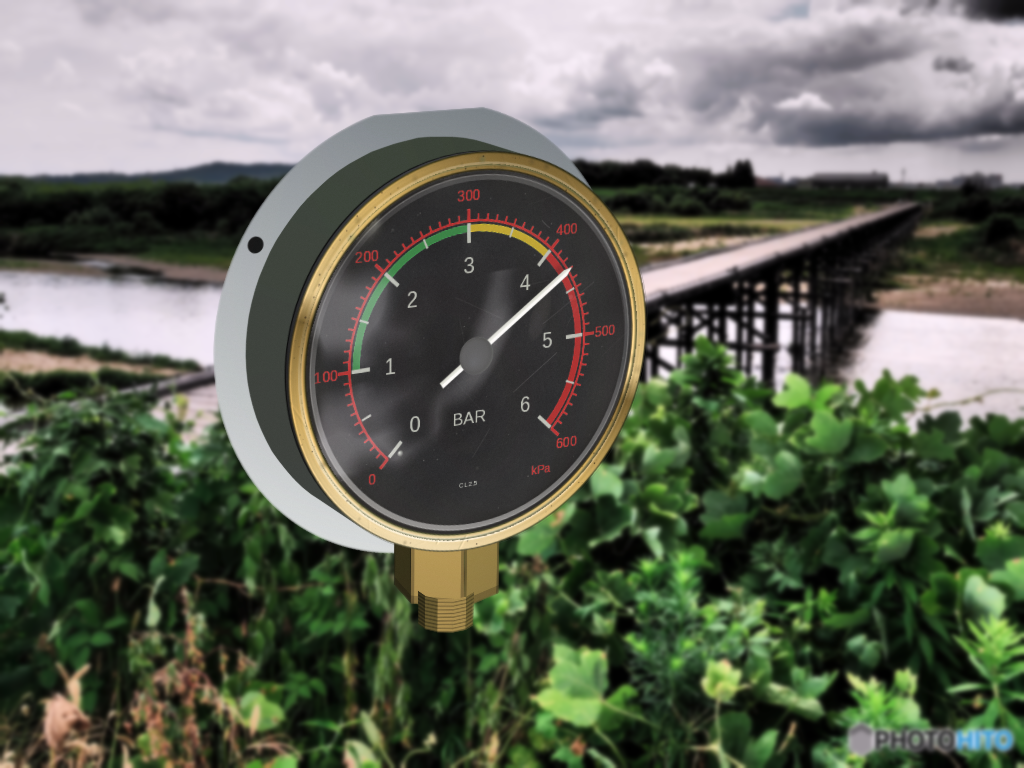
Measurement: 4.25 bar
